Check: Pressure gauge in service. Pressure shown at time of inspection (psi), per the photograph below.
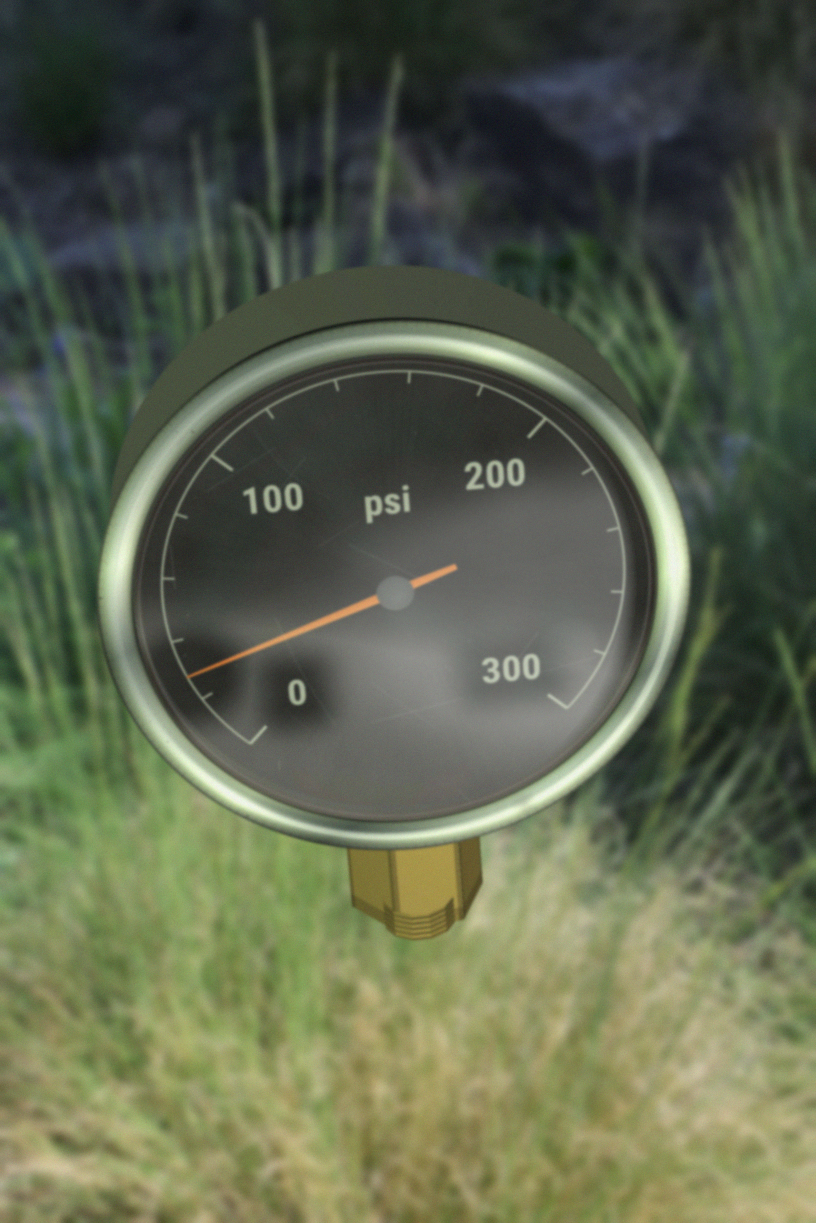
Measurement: 30 psi
